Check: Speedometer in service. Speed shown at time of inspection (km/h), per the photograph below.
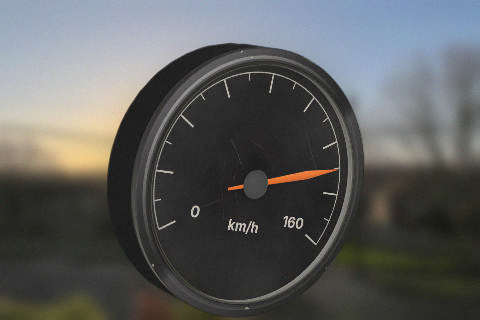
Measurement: 130 km/h
